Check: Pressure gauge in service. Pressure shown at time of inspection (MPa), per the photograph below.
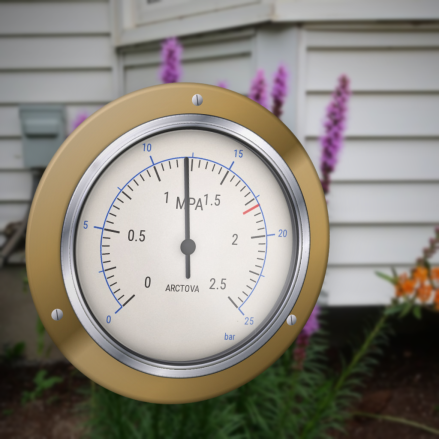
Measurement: 1.2 MPa
